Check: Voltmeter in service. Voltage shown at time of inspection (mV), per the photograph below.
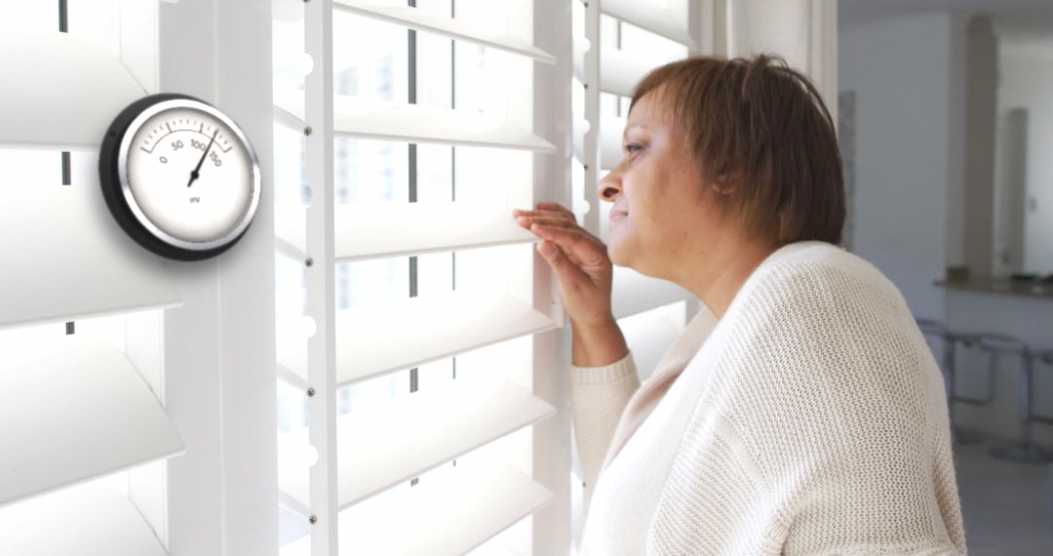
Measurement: 120 mV
